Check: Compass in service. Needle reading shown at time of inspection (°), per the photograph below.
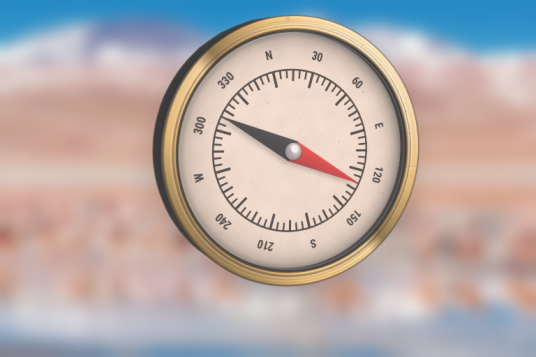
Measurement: 130 °
